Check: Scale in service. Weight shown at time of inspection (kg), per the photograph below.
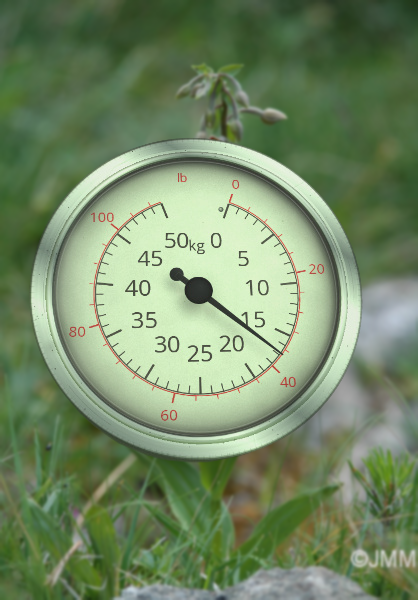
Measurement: 17 kg
